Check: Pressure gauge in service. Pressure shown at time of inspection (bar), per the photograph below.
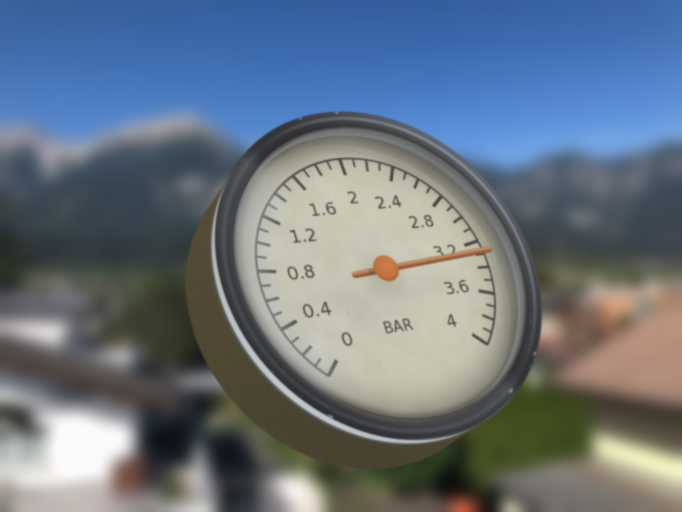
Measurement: 3.3 bar
